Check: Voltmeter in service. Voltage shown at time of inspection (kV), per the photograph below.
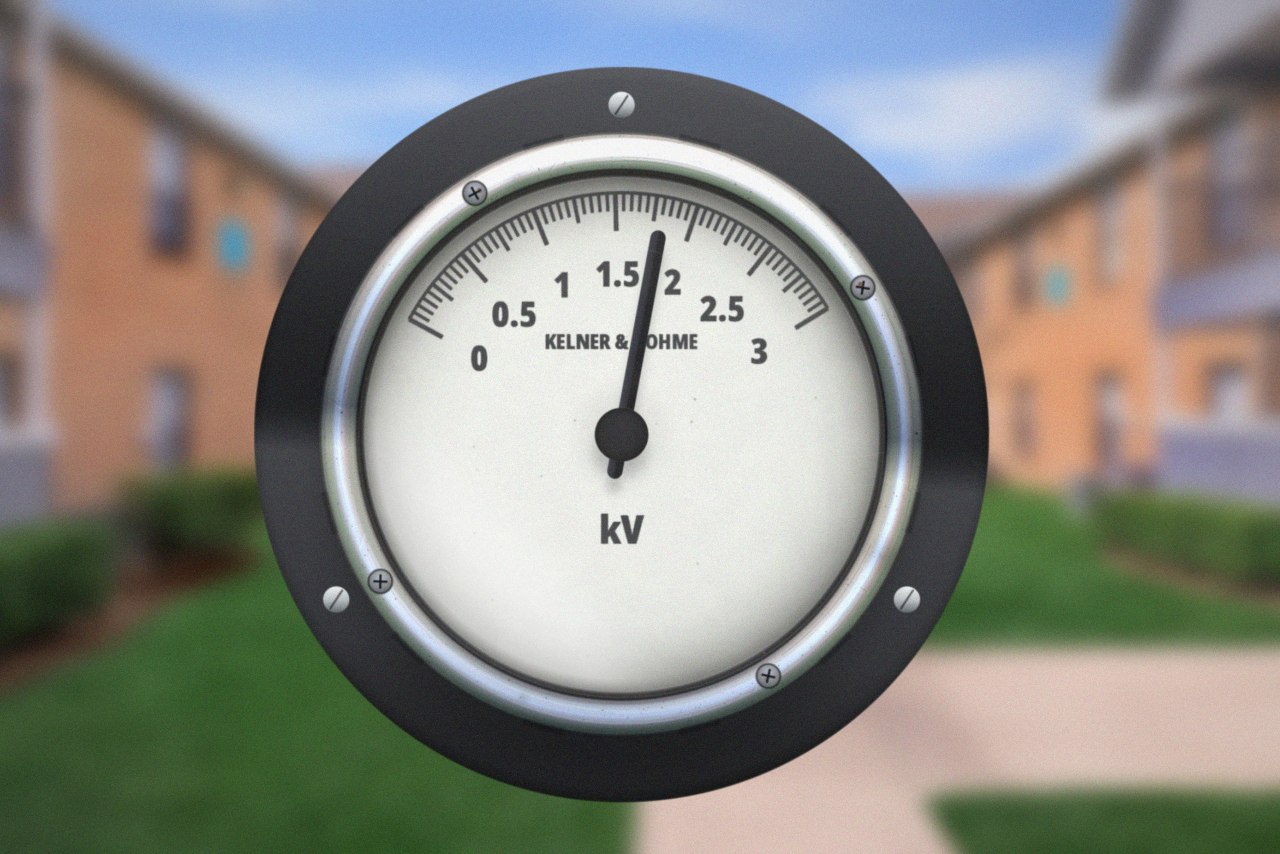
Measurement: 1.8 kV
